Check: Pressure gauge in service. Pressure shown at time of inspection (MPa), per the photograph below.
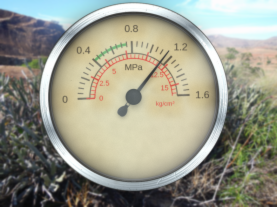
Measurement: 1.15 MPa
